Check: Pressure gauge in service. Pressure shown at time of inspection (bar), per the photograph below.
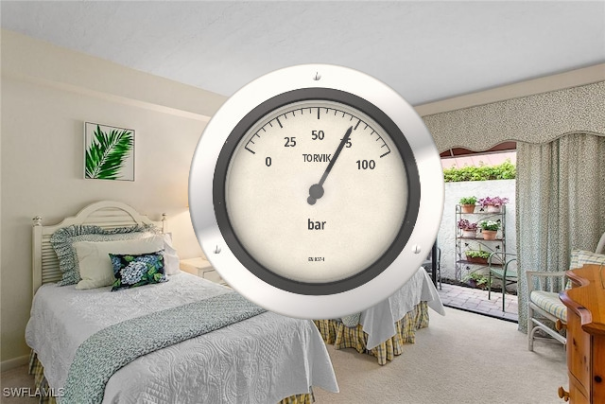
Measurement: 72.5 bar
